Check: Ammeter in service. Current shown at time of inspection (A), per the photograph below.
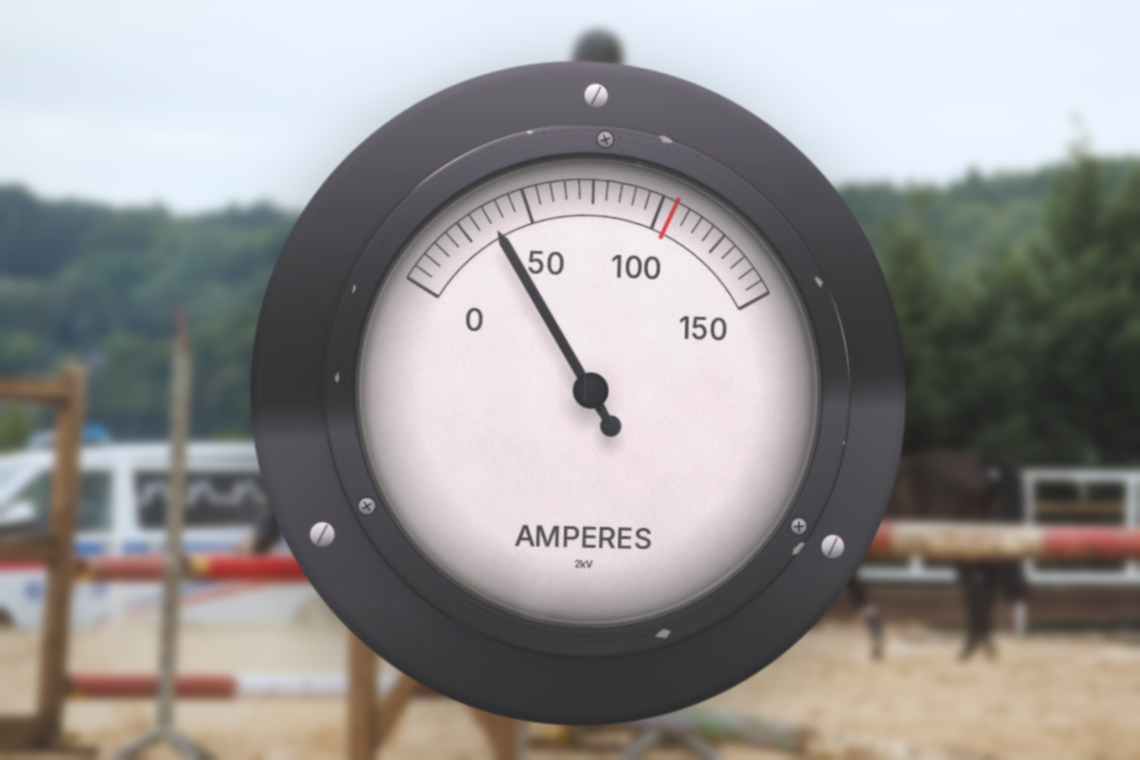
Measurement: 35 A
